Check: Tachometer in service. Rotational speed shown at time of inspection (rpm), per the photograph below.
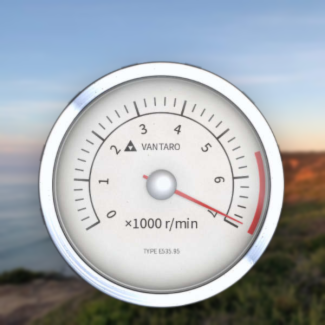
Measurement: 6900 rpm
